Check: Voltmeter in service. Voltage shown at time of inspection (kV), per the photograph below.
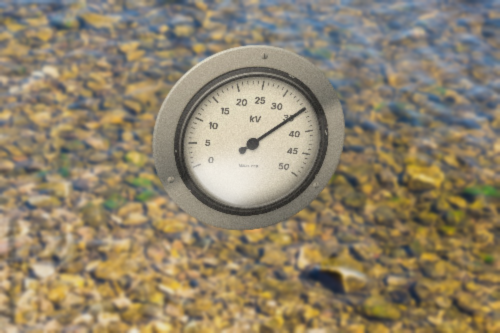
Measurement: 35 kV
